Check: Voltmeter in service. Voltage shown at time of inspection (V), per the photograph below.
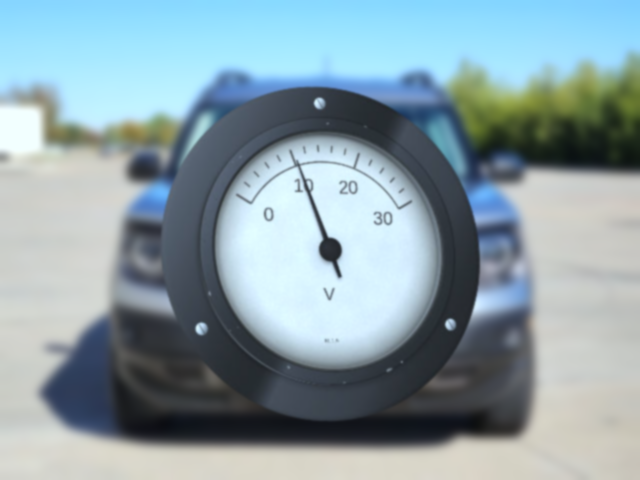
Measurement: 10 V
